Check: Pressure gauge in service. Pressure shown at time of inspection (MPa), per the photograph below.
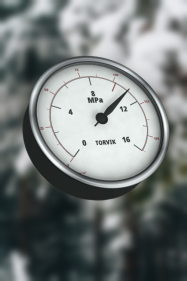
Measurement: 11 MPa
